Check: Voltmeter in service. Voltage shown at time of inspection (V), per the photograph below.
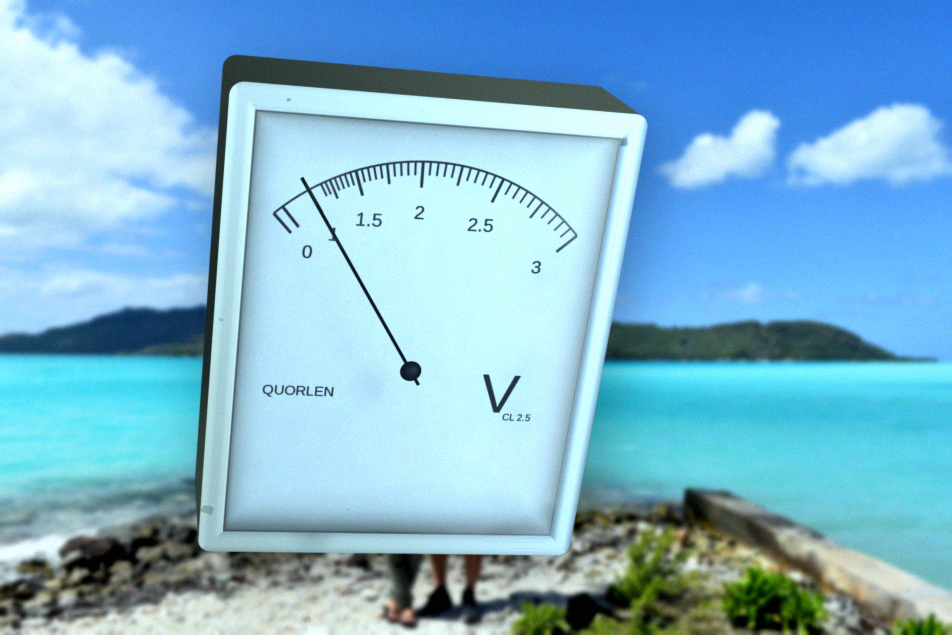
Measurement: 1 V
